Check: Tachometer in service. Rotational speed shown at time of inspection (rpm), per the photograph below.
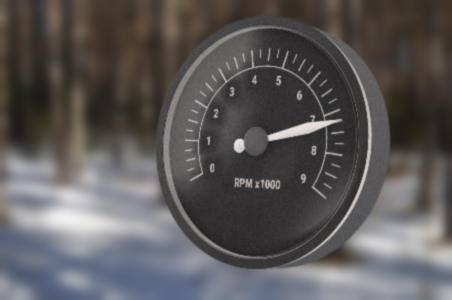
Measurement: 7250 rpm
